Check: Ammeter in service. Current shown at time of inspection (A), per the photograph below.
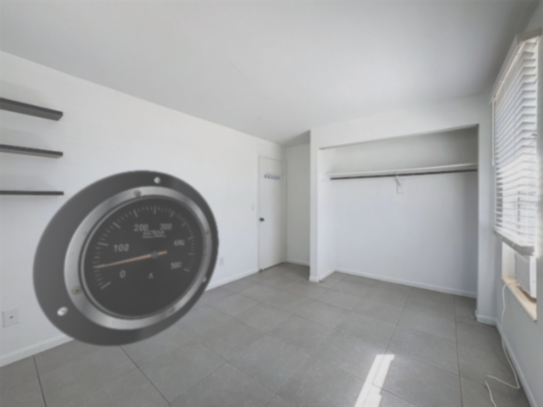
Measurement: 50 A
